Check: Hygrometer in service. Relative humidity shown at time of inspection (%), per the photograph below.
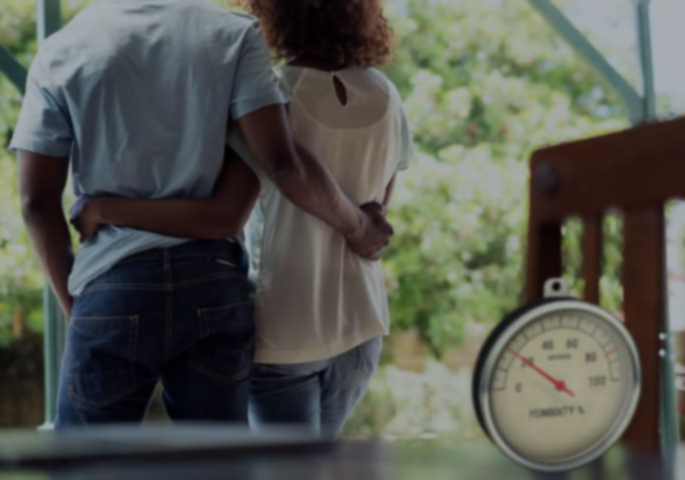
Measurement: 20 %
